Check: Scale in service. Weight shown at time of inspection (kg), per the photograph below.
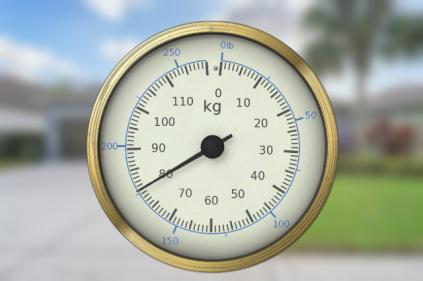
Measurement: 80 kg
